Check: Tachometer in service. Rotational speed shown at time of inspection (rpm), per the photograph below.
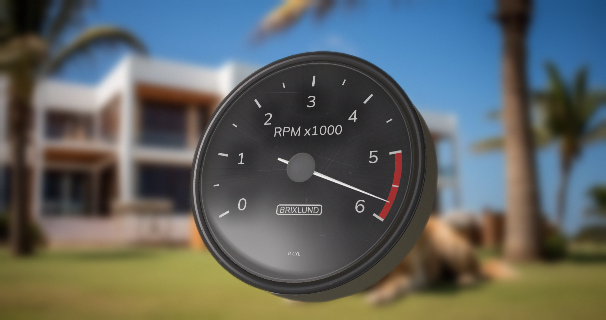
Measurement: 5750 rpm
